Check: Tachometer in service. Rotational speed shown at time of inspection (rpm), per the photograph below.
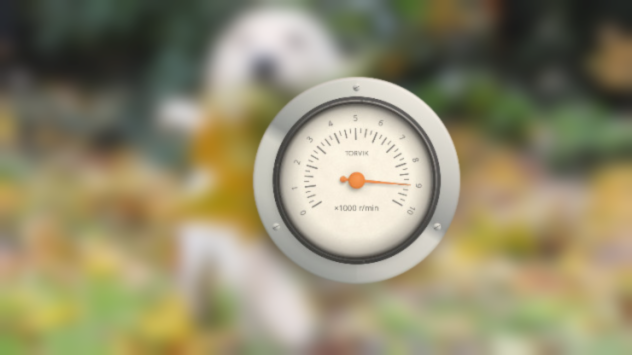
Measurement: 9000 rpm
